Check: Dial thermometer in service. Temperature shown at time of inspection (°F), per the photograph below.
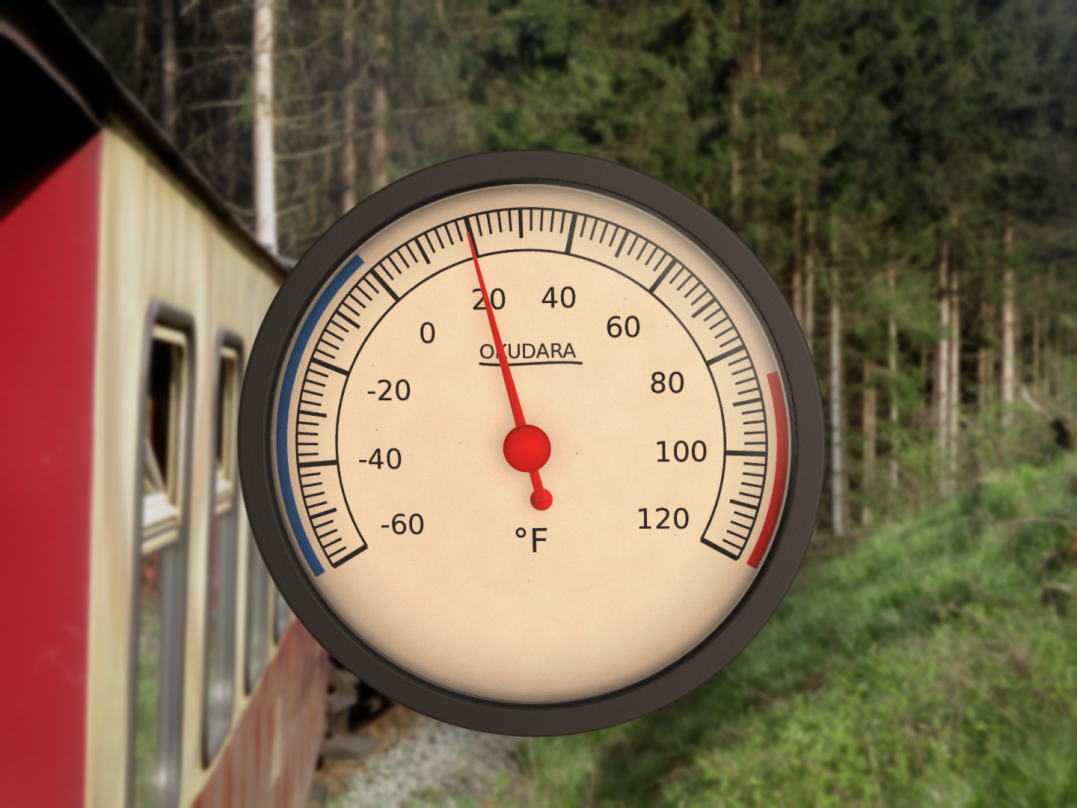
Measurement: 20 °F
